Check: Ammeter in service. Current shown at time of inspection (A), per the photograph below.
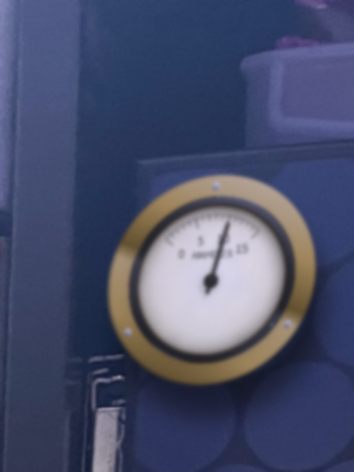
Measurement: 10 A
